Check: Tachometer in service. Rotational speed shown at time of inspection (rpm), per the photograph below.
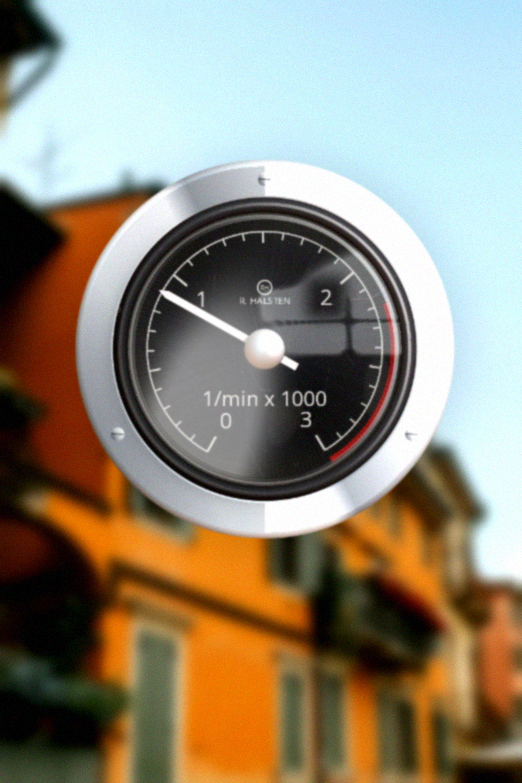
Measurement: 900 rpm
